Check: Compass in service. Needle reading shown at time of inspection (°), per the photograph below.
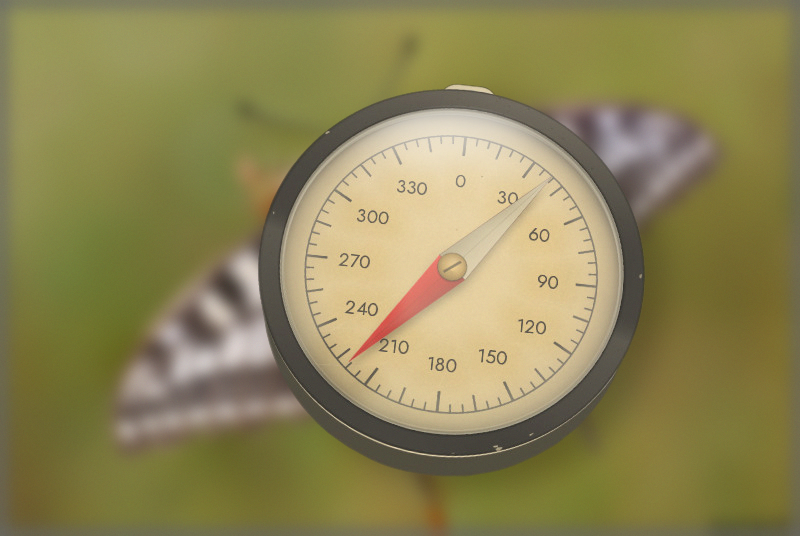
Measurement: 220 °
